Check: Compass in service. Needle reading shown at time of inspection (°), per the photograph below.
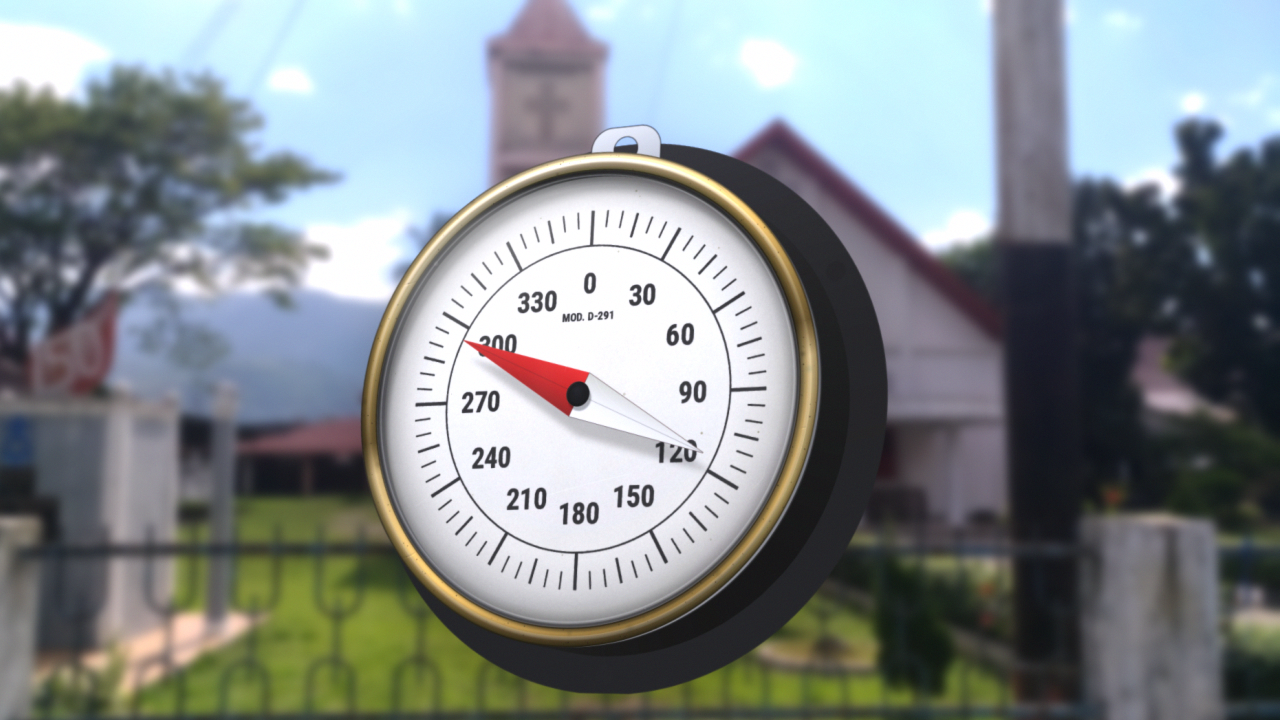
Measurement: 295 °
